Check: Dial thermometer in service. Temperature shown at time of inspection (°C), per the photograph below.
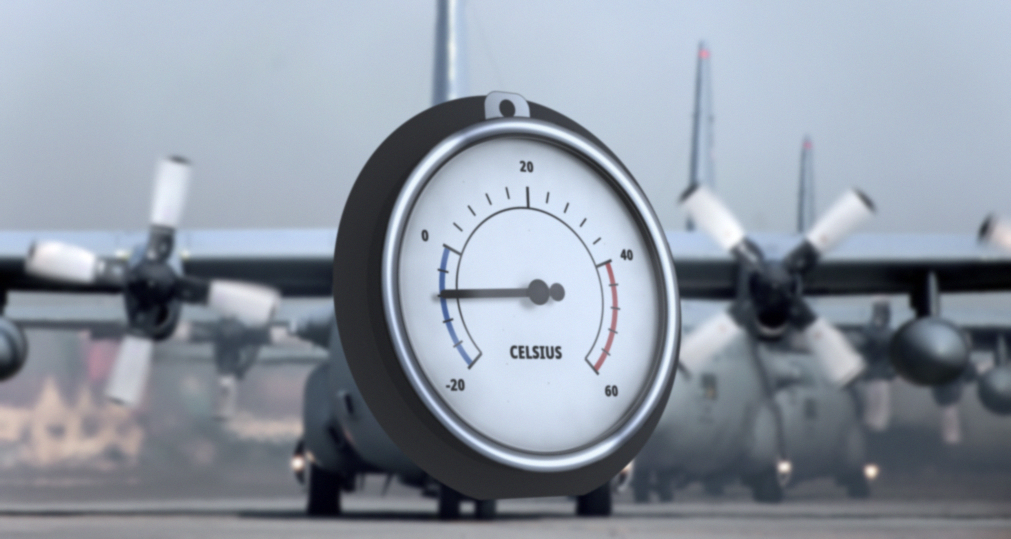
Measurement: -8 °C
